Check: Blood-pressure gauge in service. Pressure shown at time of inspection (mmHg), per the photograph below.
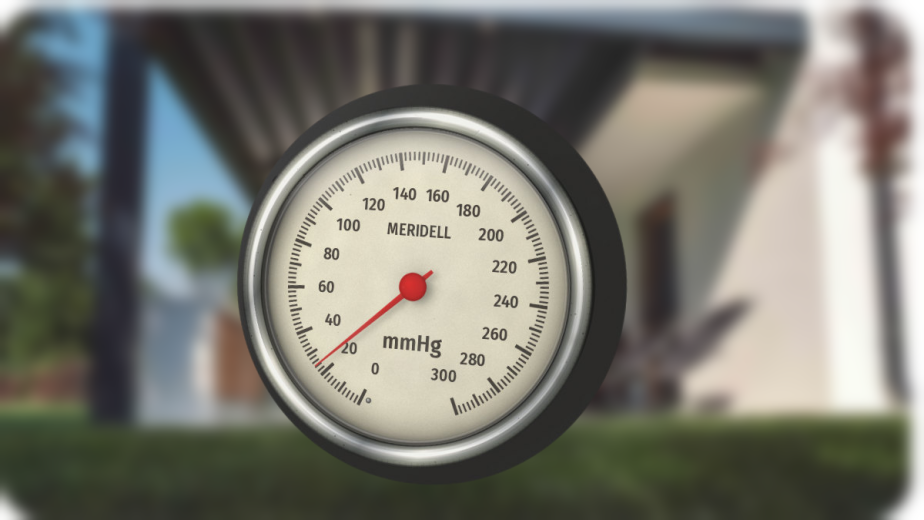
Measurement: 24 mmHg
